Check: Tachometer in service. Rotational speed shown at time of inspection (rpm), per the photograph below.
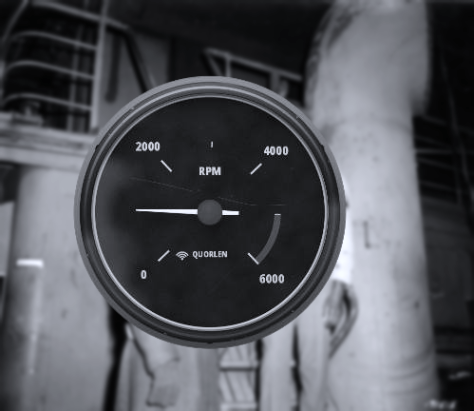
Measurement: 1000 rpm
